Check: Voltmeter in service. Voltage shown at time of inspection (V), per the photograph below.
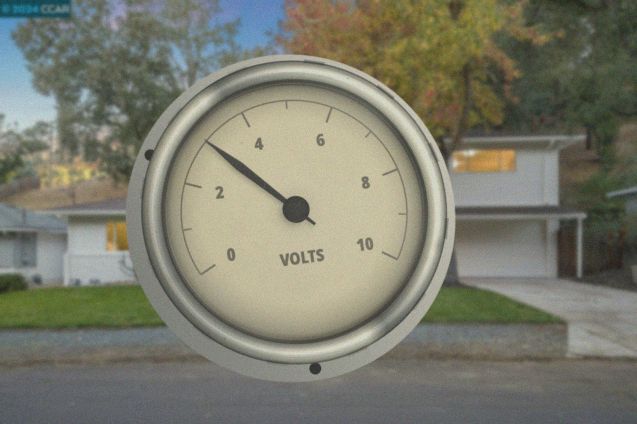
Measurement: 3 V
